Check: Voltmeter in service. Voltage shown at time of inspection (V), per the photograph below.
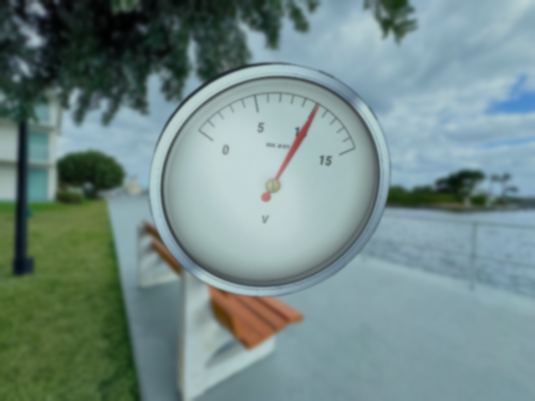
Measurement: 10 V
